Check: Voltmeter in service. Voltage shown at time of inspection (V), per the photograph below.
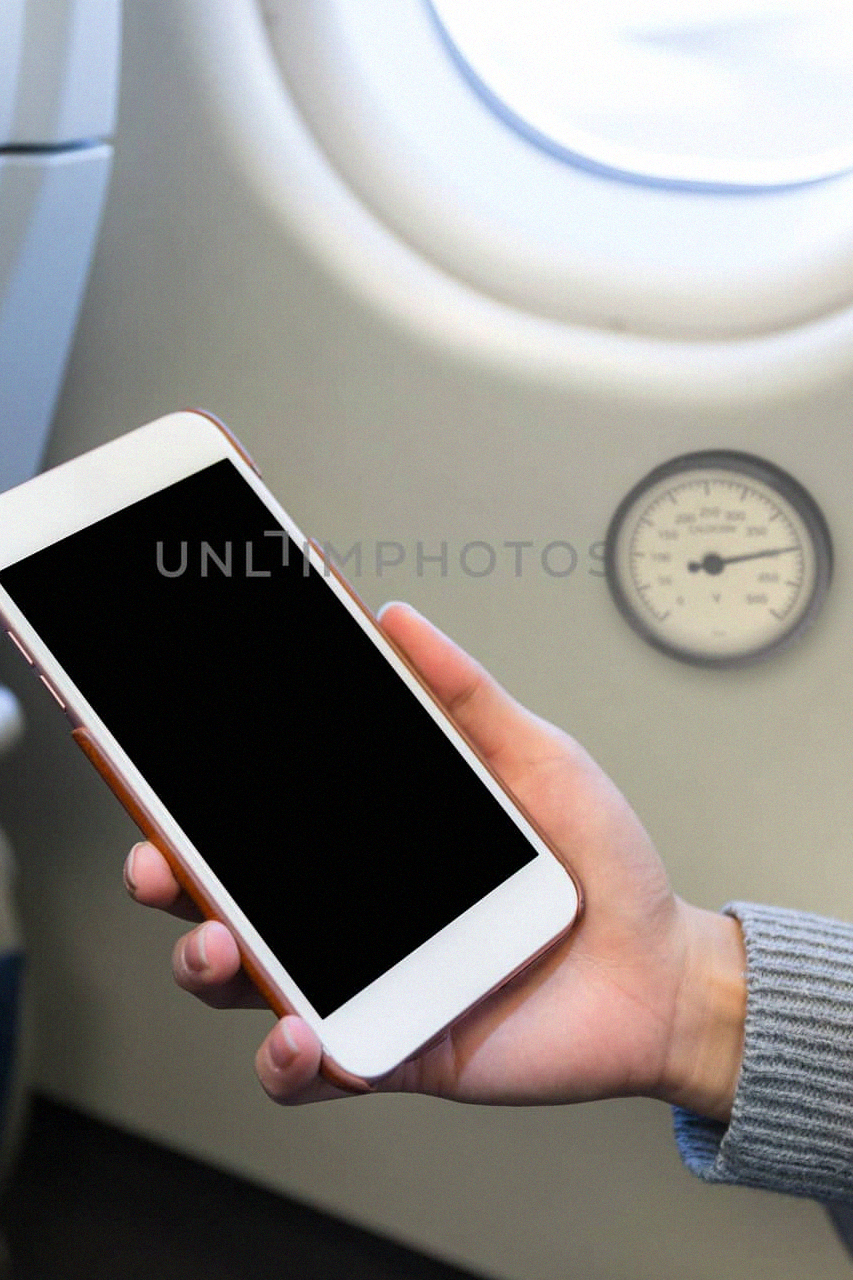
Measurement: 400 V
